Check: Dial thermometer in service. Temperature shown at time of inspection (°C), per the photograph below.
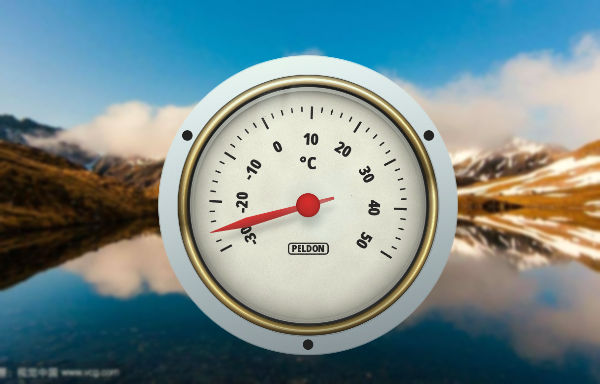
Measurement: -26 °C
